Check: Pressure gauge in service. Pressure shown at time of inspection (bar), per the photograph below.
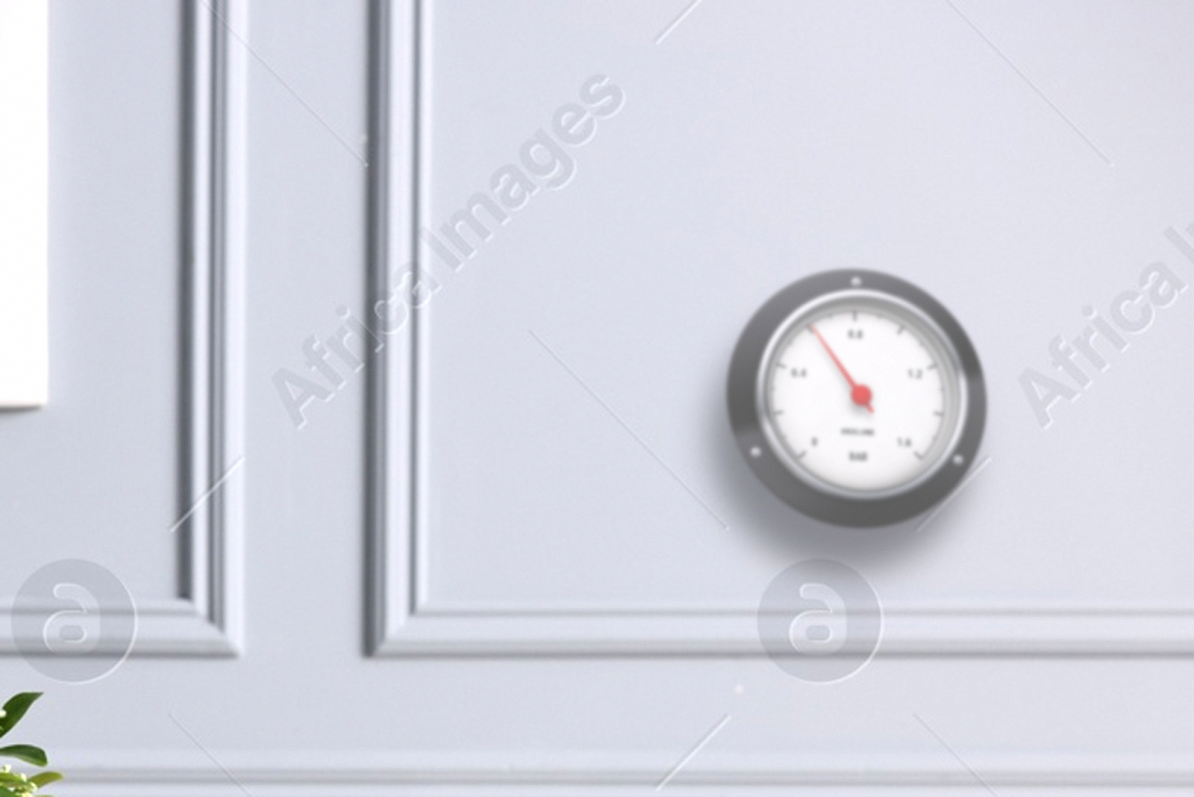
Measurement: 0.6 bar
